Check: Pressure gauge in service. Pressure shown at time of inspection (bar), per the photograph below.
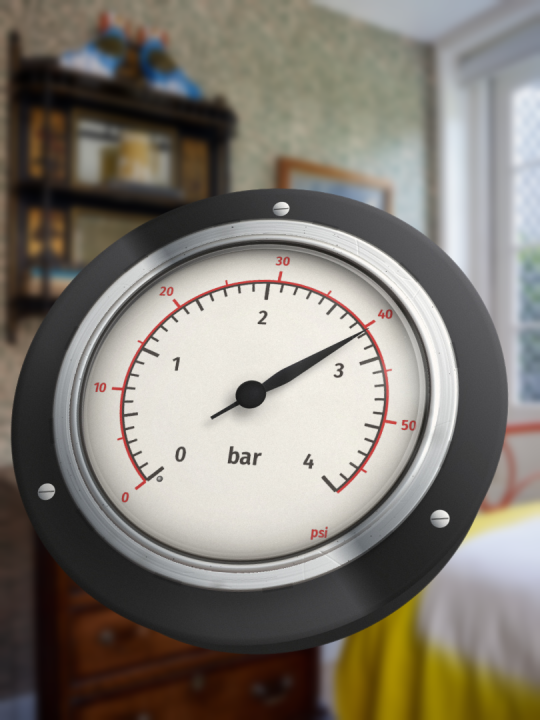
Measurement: 2.8 bar
